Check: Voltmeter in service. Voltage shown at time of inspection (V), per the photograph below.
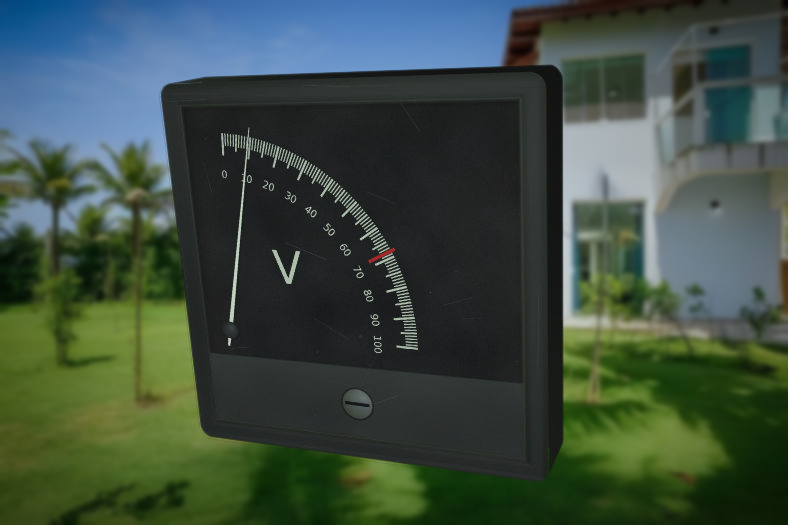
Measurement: 10 V
